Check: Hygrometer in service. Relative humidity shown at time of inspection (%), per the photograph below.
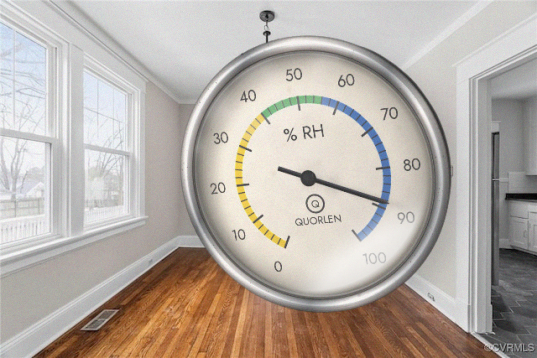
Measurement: 88 %
